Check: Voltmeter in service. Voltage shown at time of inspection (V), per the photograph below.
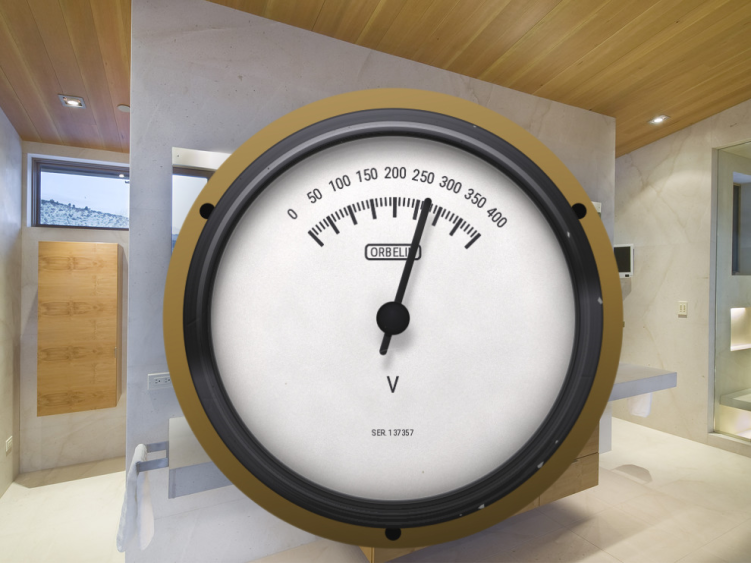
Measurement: 270 V
